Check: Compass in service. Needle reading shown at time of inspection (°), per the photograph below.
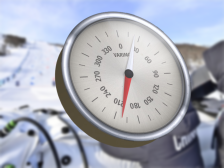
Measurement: 202.5 °
